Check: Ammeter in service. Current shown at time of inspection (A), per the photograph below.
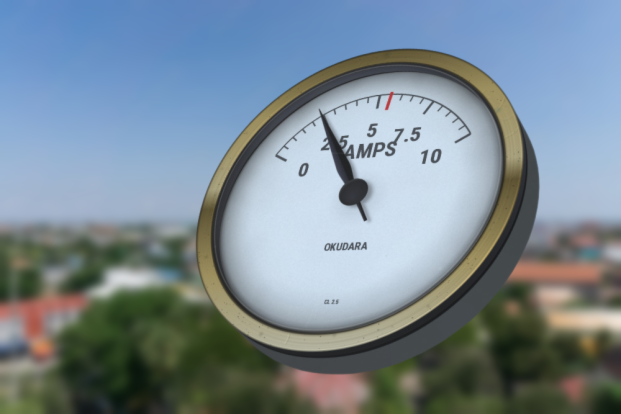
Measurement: 2.5 A
